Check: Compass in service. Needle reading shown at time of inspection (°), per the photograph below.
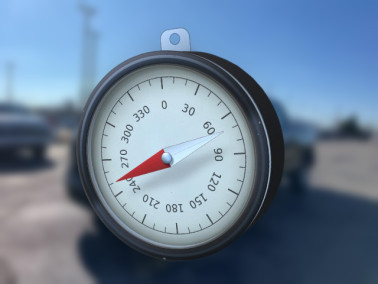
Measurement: 250 °
